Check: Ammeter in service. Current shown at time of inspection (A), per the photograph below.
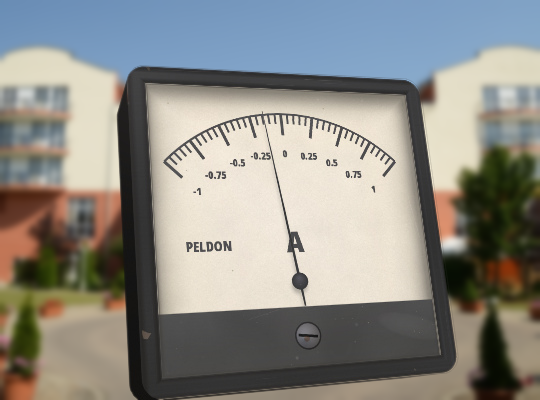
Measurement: -0.15 A
